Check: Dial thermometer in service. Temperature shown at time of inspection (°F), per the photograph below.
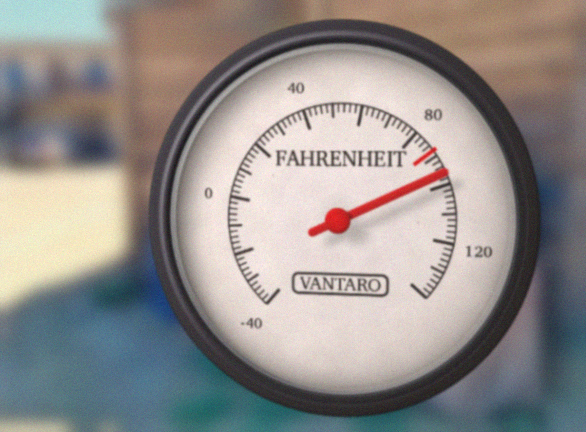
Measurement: 96 °F
